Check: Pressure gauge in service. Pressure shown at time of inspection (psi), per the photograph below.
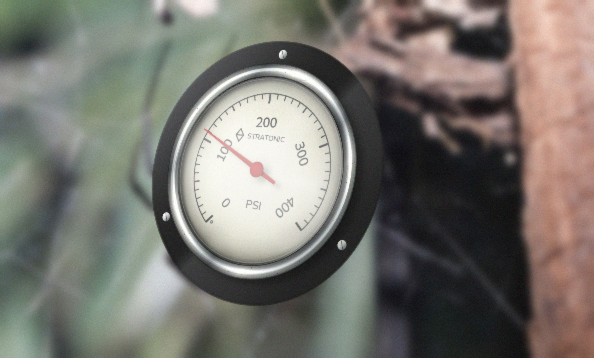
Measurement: 110 psi
